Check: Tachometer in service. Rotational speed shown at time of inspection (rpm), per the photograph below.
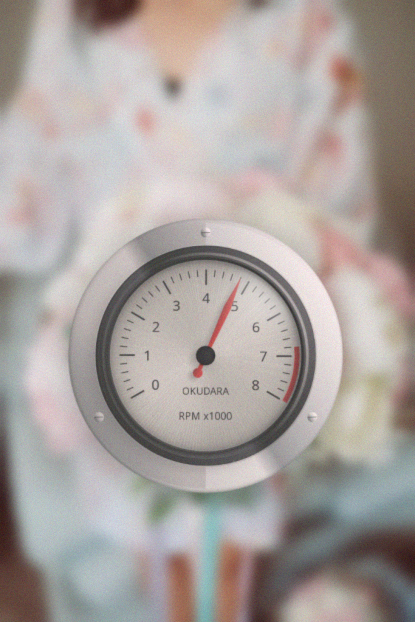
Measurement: 4800 rpm
